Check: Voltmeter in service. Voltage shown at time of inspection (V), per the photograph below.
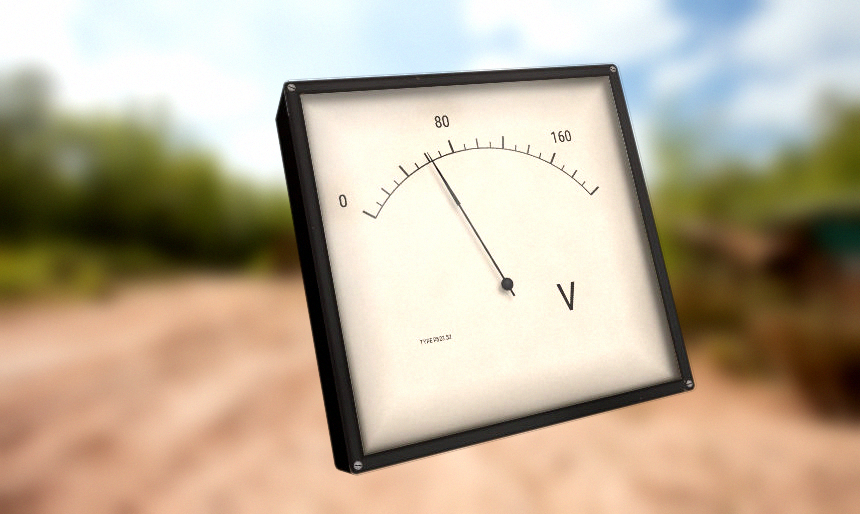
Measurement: 60 V
